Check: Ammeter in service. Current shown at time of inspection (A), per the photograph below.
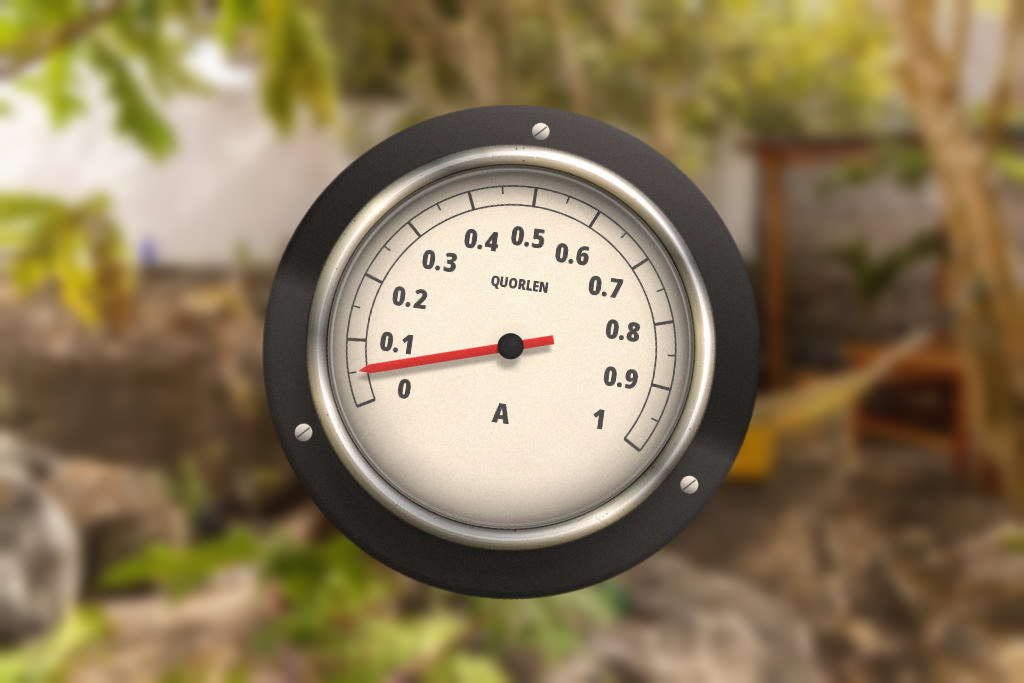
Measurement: 0.05 A
